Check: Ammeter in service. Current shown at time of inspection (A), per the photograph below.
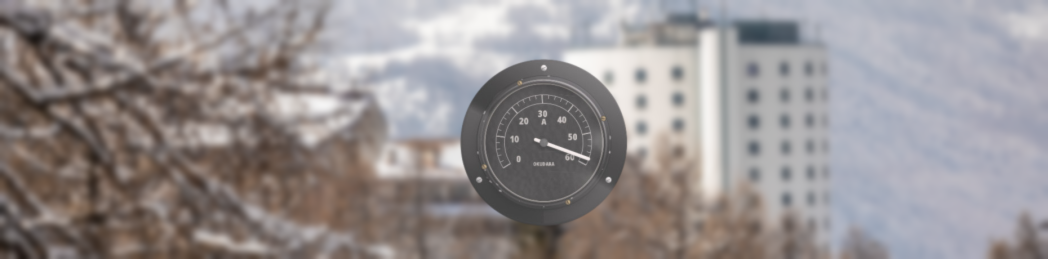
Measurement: 58 A
